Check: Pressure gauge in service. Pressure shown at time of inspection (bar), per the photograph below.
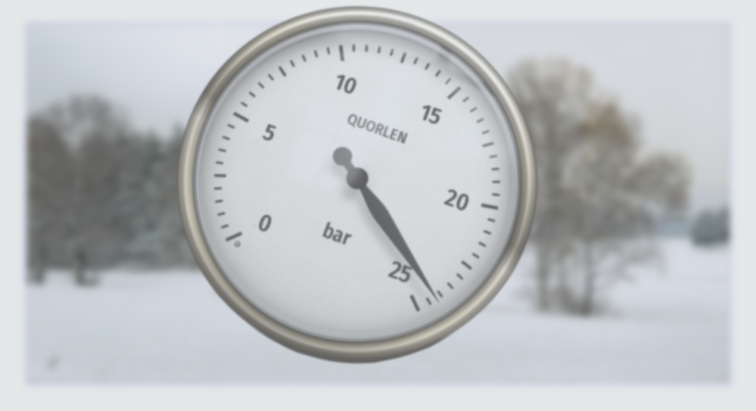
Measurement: 24.25 bar
